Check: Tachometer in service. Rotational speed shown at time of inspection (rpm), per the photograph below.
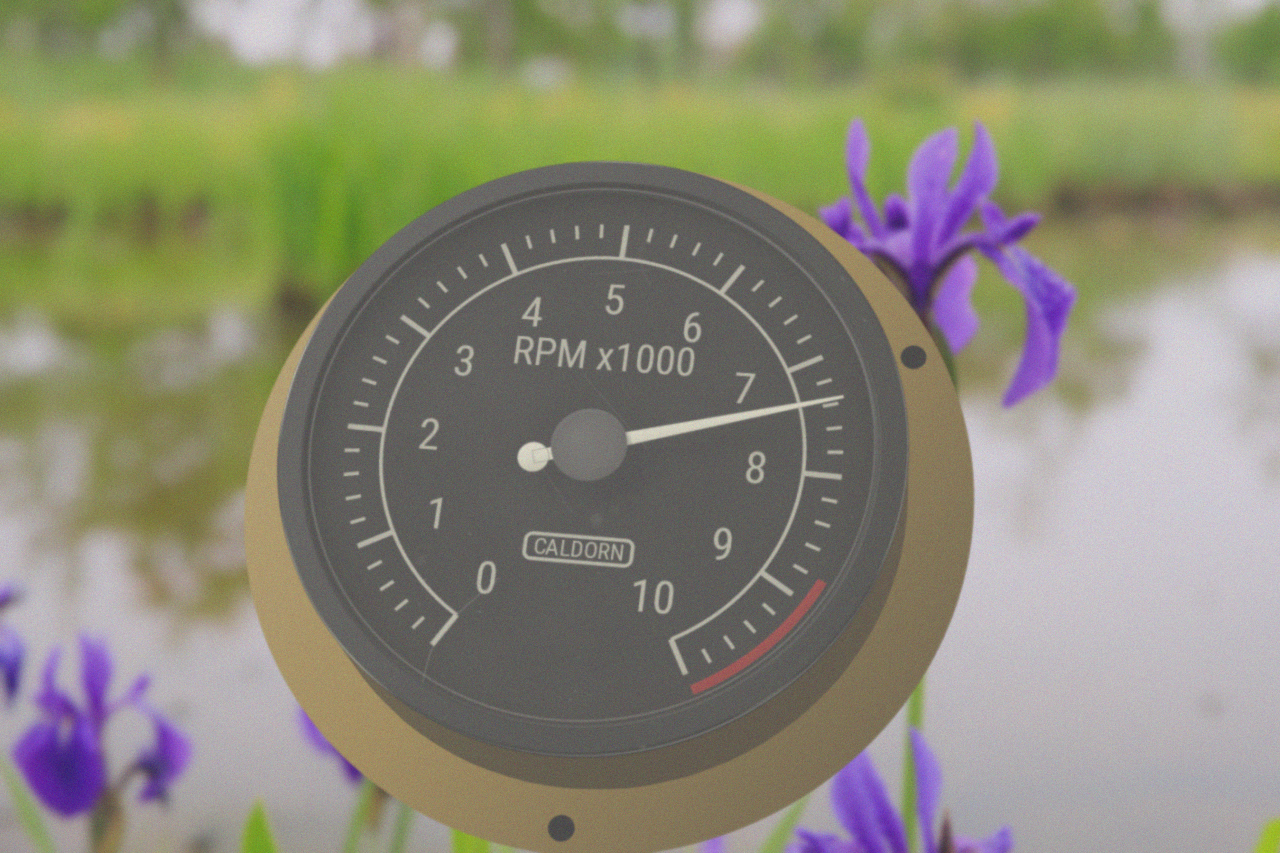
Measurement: 7400 rpm
